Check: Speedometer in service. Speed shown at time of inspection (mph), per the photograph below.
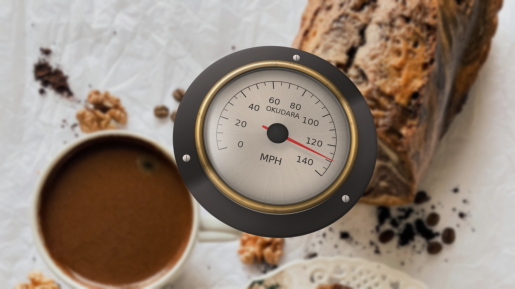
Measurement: 130 mph
